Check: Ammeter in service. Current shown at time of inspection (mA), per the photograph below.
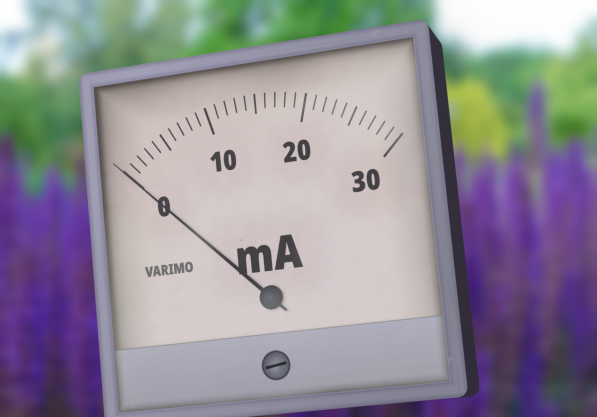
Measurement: 0 mA
